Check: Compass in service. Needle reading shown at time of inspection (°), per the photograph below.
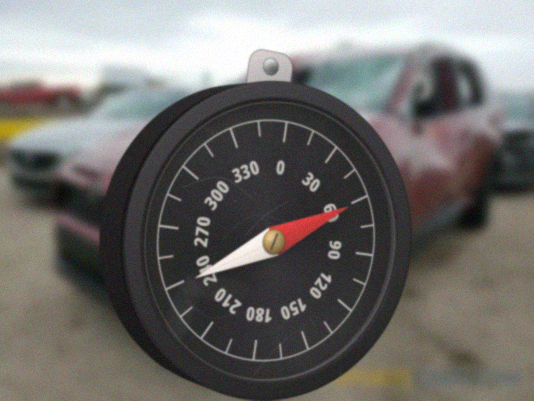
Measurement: 60 °
